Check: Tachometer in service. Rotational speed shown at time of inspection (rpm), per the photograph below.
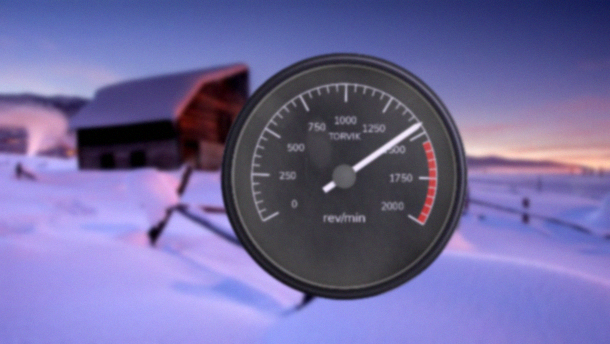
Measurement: 1450 rpm
